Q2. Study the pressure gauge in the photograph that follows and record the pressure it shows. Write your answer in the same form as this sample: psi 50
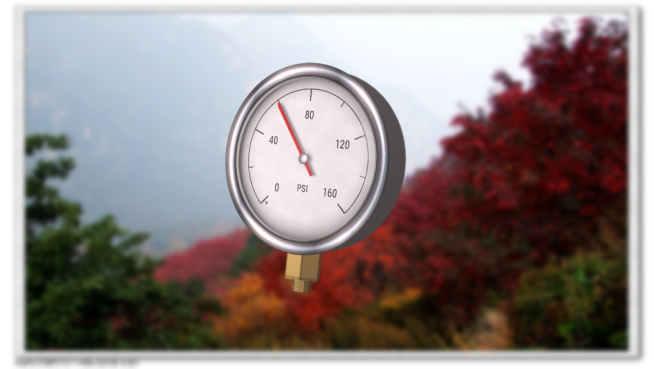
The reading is psi 60
